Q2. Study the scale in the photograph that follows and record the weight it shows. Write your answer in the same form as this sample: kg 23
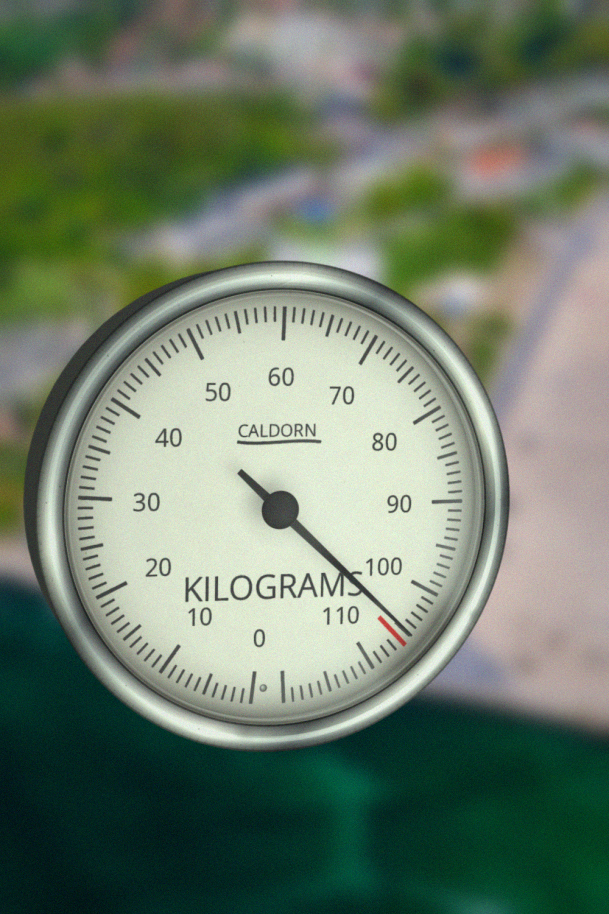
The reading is kg 105
